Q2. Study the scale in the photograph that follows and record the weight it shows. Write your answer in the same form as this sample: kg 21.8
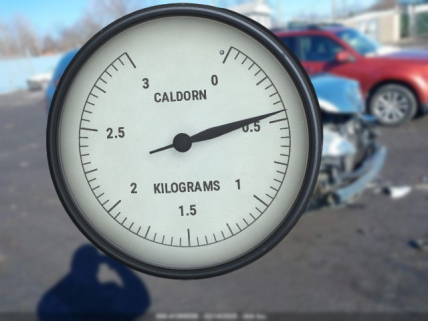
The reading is kg 0.45
